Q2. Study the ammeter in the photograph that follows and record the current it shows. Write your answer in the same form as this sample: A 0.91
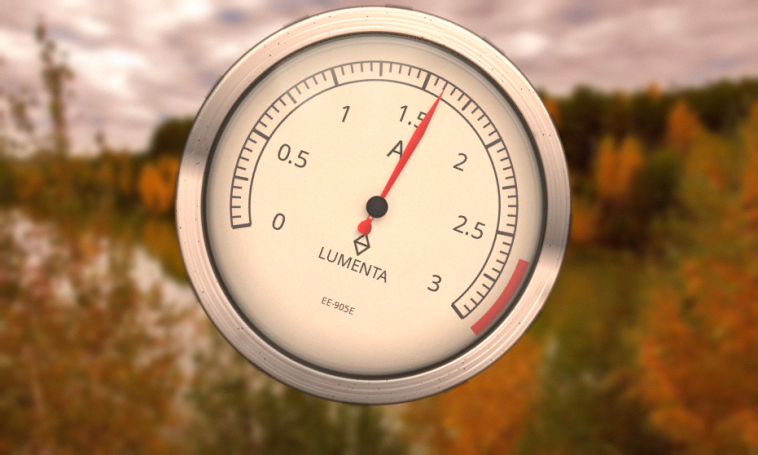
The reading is A 1.6
